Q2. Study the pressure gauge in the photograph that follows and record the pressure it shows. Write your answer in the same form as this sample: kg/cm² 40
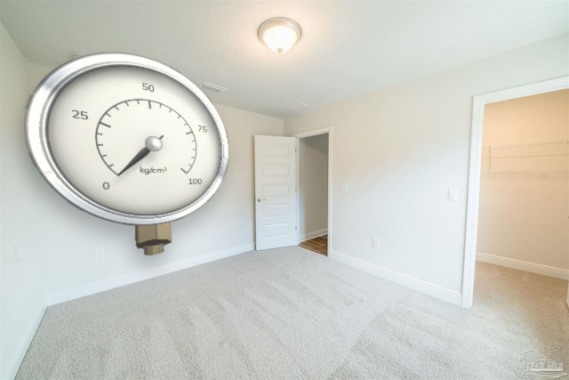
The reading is kg/cm² 0
